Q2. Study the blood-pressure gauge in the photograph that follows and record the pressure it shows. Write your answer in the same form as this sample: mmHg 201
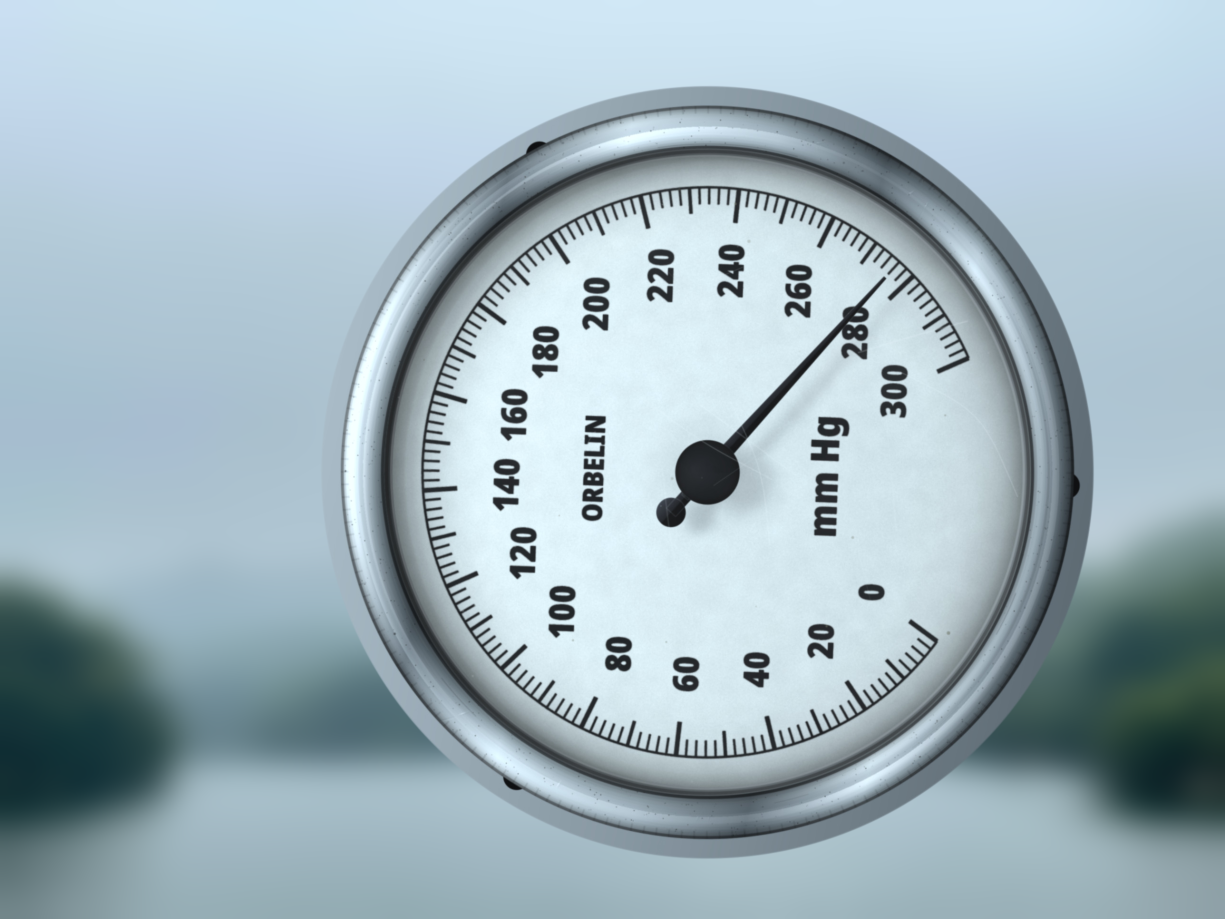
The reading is mmHg 276
